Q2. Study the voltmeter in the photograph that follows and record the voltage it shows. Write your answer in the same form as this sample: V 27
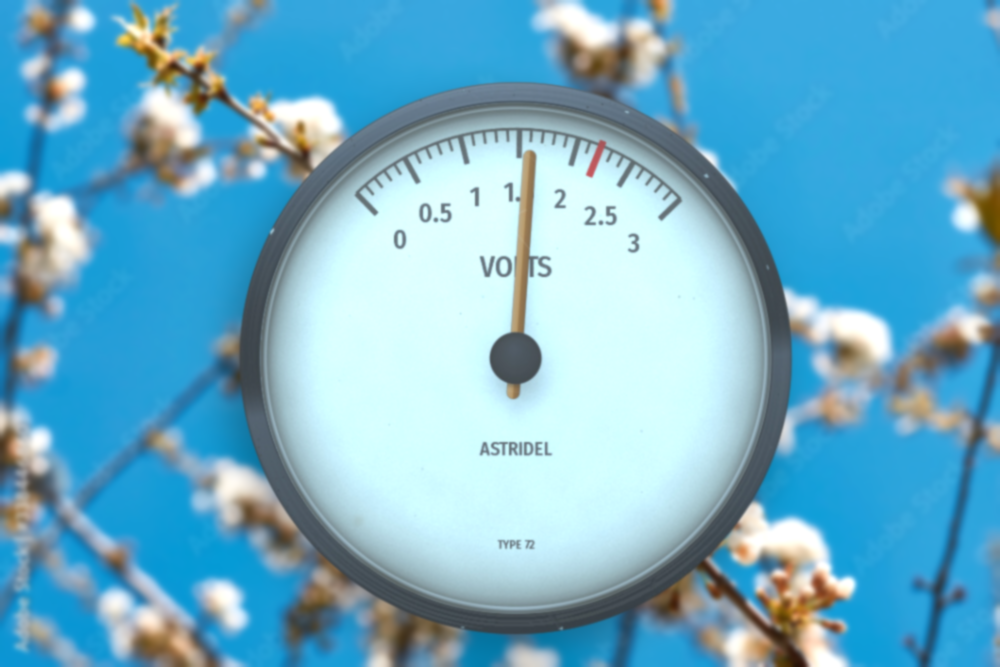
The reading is V 1.6
